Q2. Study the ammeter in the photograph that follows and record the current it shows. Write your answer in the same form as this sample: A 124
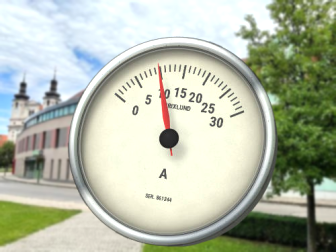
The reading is A 10
